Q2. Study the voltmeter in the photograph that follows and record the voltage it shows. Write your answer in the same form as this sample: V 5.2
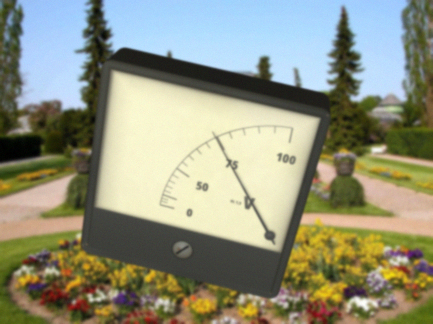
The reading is V 75
